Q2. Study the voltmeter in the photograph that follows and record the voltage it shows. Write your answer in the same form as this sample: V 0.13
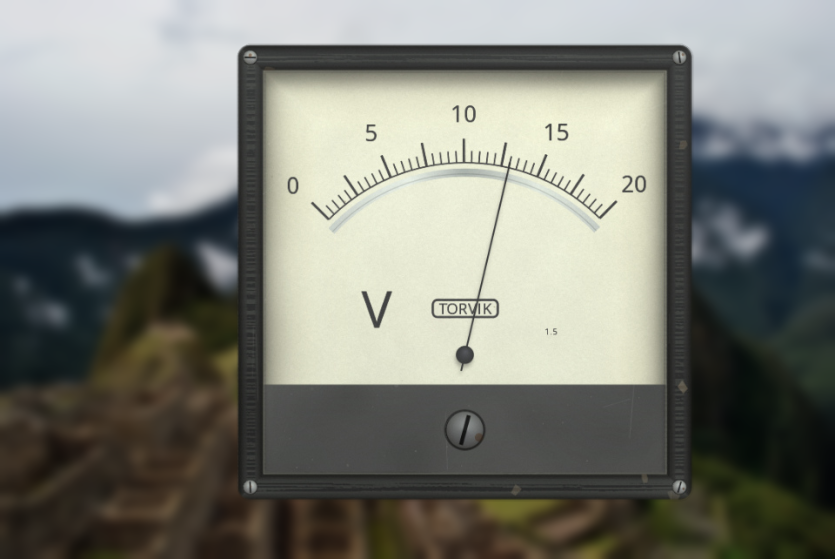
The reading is V 13
